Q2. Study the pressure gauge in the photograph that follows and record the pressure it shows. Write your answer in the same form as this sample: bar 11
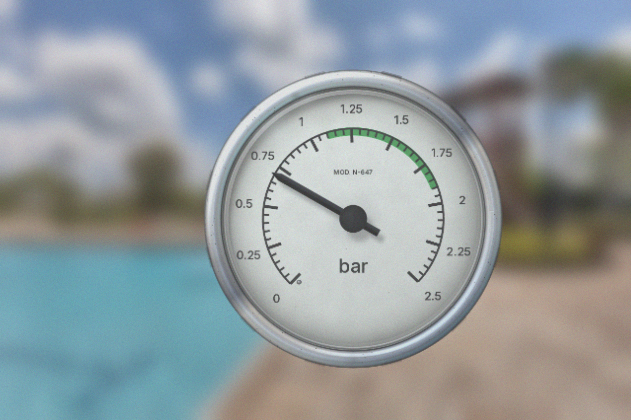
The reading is bar 0.7
